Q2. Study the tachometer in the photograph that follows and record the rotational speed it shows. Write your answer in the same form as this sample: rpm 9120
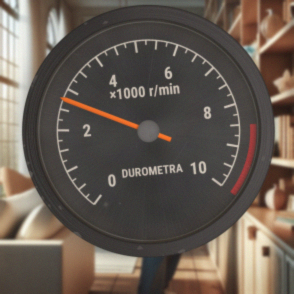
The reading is rpm 2750
